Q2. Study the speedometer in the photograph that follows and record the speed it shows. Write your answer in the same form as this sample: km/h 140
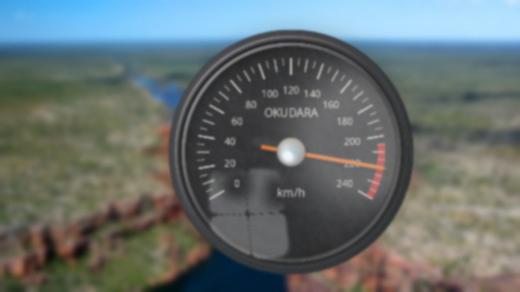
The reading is km/h 220
